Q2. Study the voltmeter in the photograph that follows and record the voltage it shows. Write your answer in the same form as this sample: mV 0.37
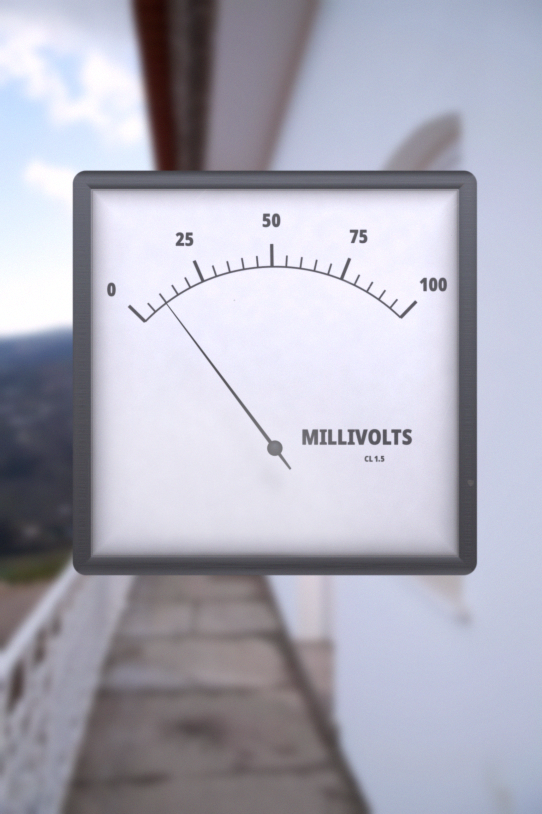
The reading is mV 10
